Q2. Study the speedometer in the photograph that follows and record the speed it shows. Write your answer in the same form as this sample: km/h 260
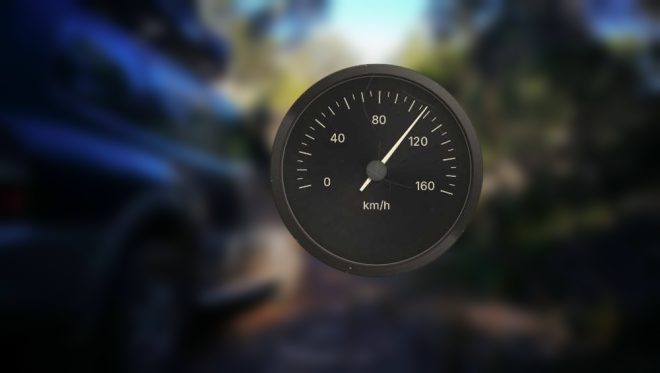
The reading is km/h 107.5
